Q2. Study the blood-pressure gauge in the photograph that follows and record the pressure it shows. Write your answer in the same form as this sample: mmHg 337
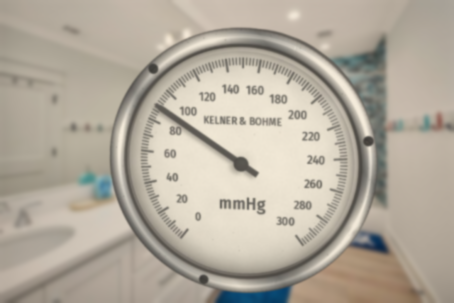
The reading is mmHg 90
